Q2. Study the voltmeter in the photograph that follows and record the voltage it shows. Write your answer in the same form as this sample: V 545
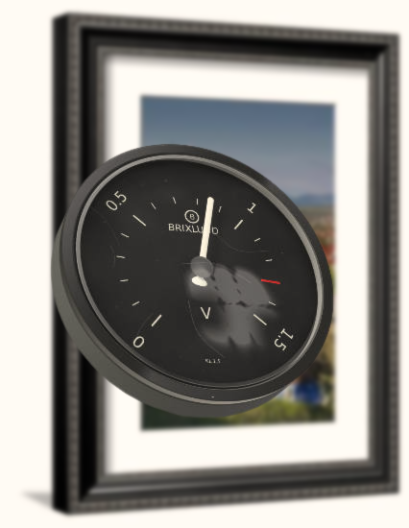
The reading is V 0.85
